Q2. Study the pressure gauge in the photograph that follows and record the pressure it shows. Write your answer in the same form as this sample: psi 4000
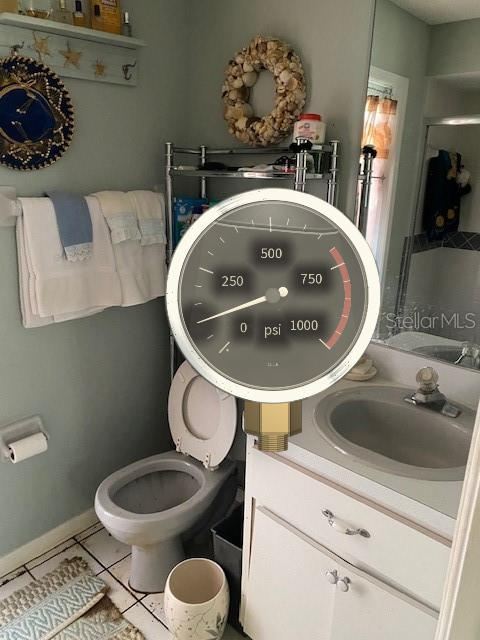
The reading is psi 100
